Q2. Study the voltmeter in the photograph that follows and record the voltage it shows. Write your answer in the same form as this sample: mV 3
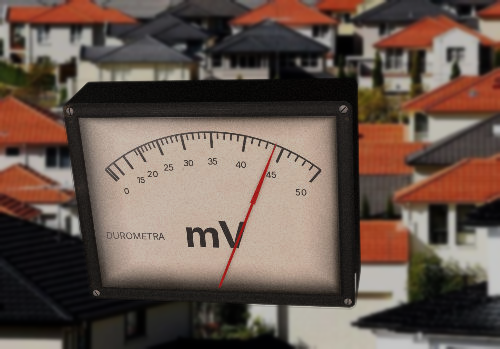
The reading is mV 44
